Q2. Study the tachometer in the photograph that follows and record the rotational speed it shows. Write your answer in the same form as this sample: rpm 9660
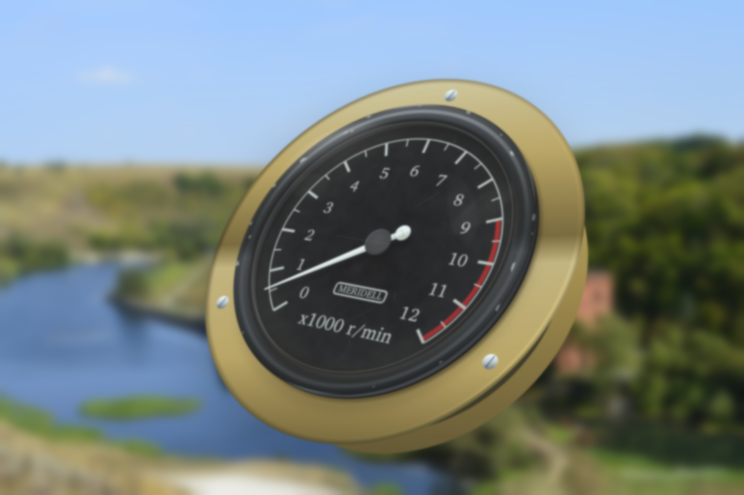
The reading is rpm 500
